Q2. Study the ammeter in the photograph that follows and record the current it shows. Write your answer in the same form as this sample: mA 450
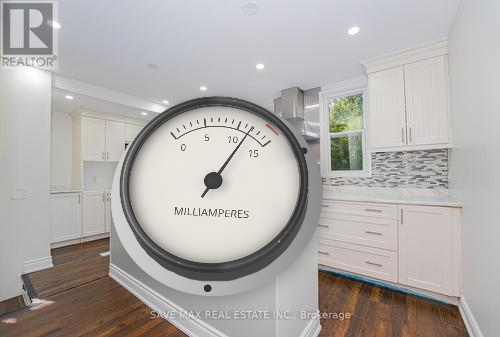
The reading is mA 12
